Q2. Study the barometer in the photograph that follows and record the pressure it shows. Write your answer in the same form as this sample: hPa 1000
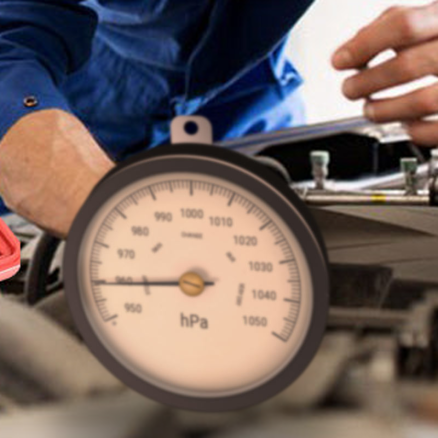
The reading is hPa 960
